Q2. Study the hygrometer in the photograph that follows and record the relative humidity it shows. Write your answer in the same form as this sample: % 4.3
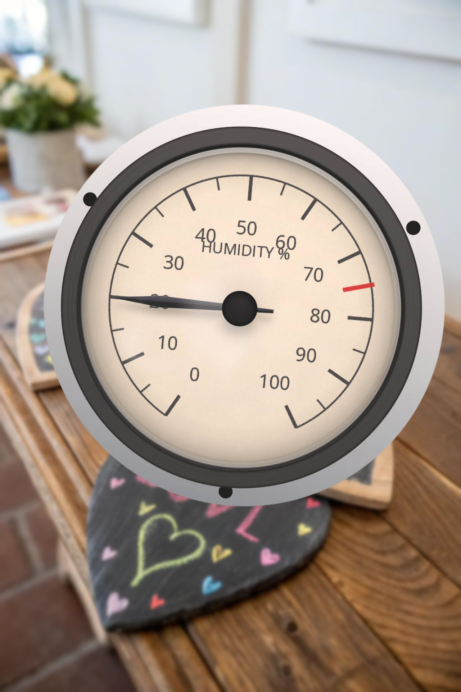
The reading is % 20
